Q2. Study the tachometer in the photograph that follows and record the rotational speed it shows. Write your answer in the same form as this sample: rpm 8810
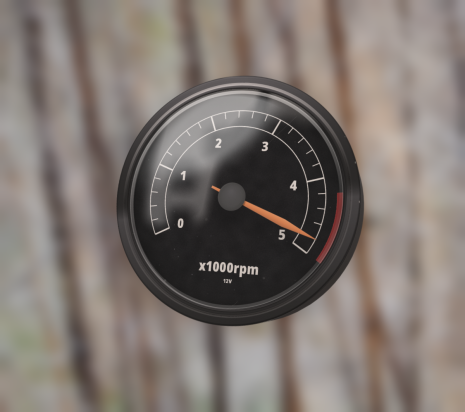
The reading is rpm 4800
